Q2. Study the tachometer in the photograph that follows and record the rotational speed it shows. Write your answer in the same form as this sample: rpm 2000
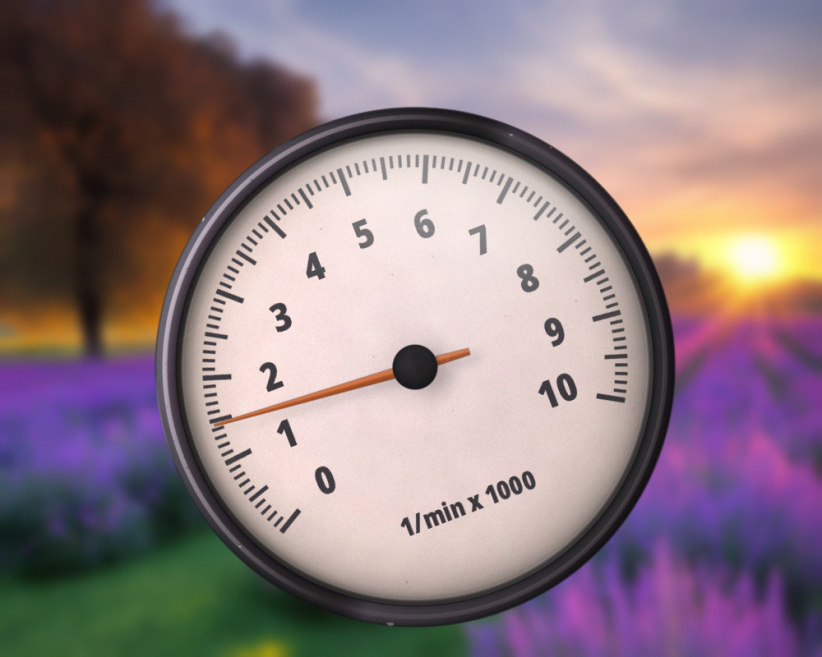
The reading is rpm 1450
